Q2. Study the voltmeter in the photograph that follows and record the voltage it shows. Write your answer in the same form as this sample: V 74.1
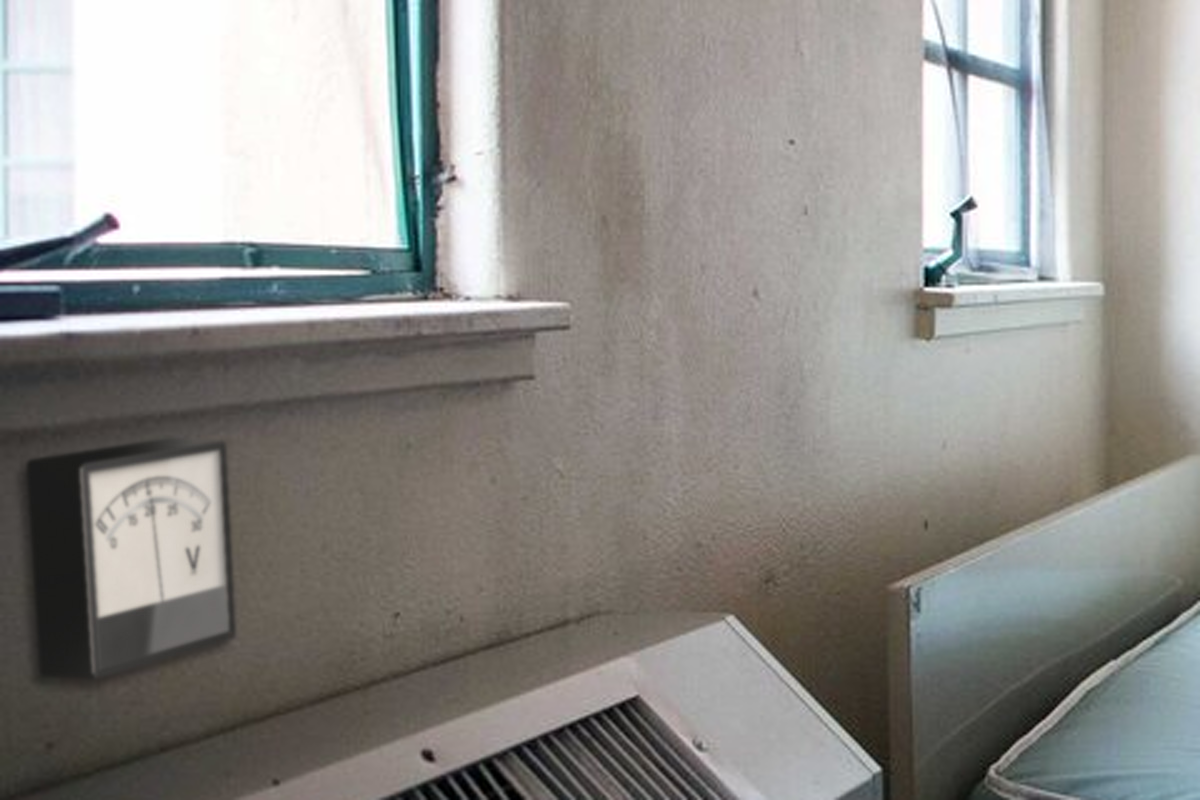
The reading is V 20
